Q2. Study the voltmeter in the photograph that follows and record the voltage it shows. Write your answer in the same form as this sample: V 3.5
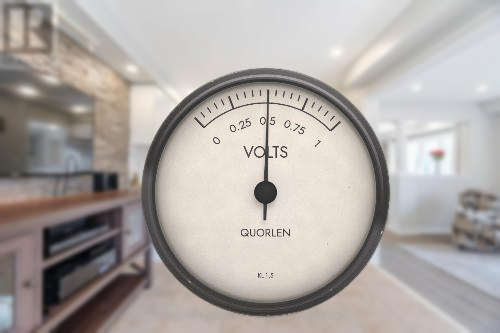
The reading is V 0.5
